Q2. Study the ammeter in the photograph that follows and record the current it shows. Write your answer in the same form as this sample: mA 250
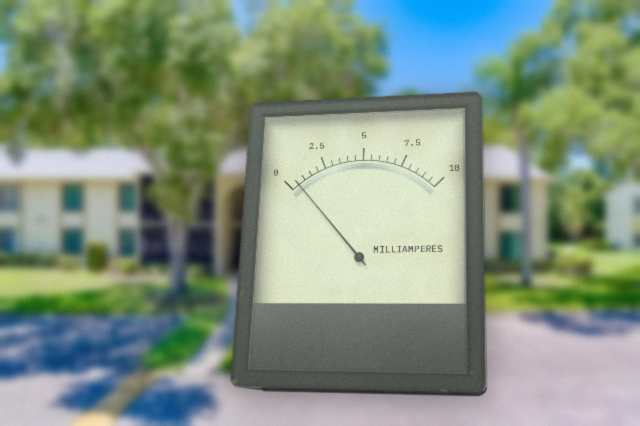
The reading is mA 0.5
